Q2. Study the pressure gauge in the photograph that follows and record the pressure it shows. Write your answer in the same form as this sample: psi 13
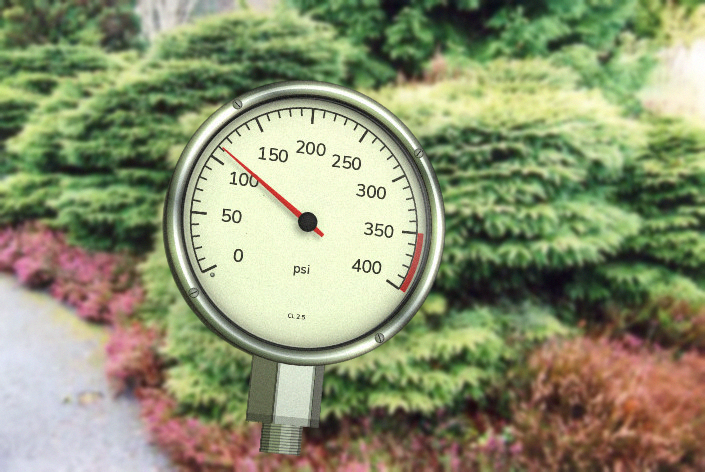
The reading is psi 110
